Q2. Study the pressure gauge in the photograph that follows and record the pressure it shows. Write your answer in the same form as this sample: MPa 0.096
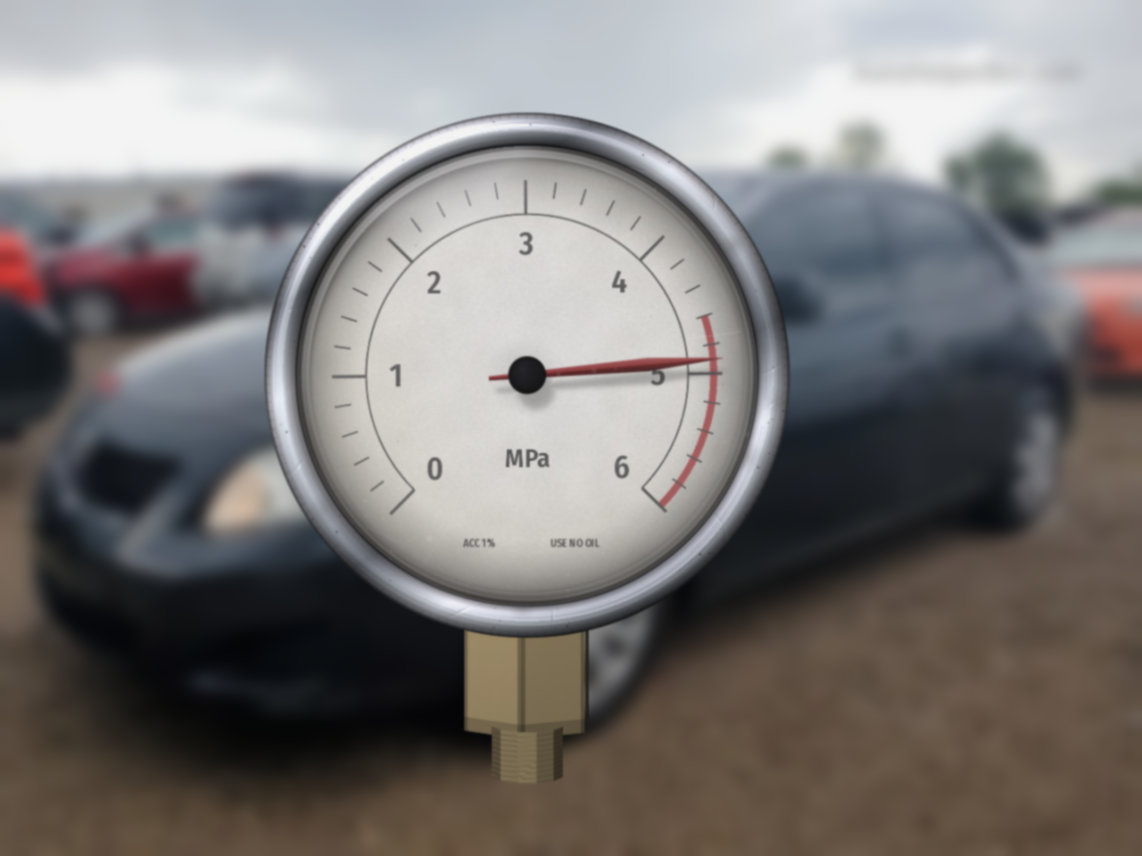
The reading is MPa 4.9
